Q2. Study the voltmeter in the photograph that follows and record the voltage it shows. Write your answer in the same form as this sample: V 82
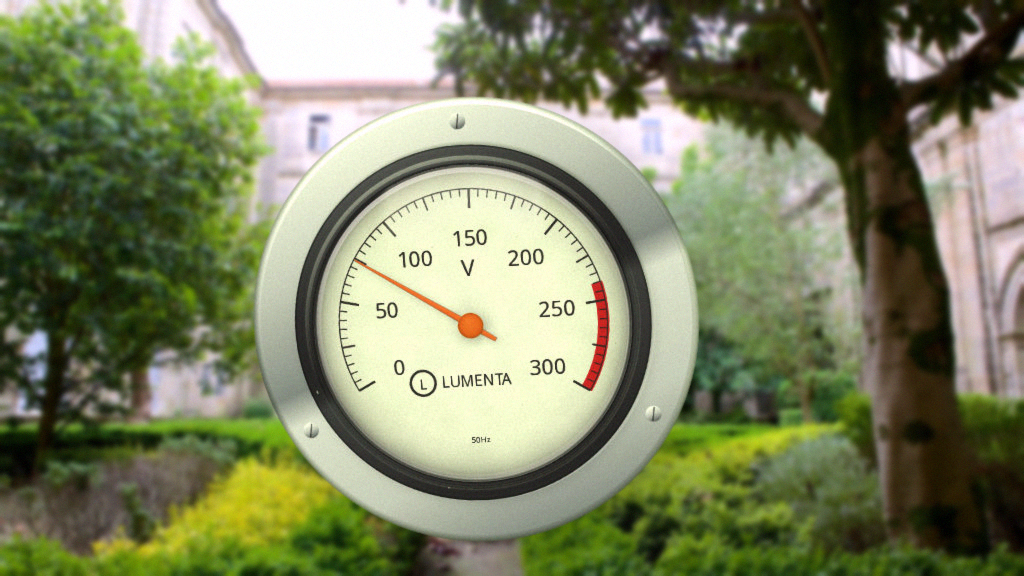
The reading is V 75
